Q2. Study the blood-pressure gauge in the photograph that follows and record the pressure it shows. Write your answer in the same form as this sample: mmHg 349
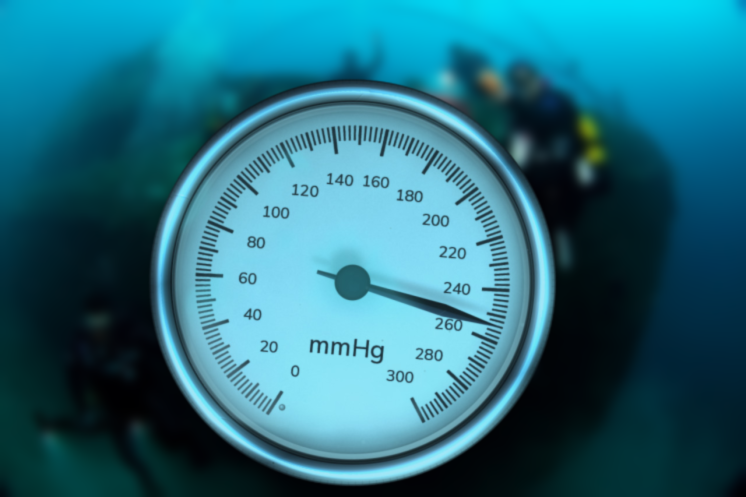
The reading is mmHg 254
